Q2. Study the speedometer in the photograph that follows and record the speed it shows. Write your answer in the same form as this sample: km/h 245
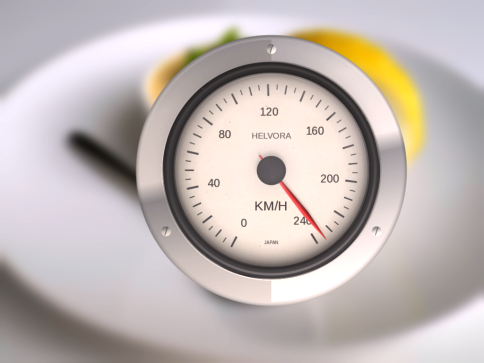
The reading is km/h 235
